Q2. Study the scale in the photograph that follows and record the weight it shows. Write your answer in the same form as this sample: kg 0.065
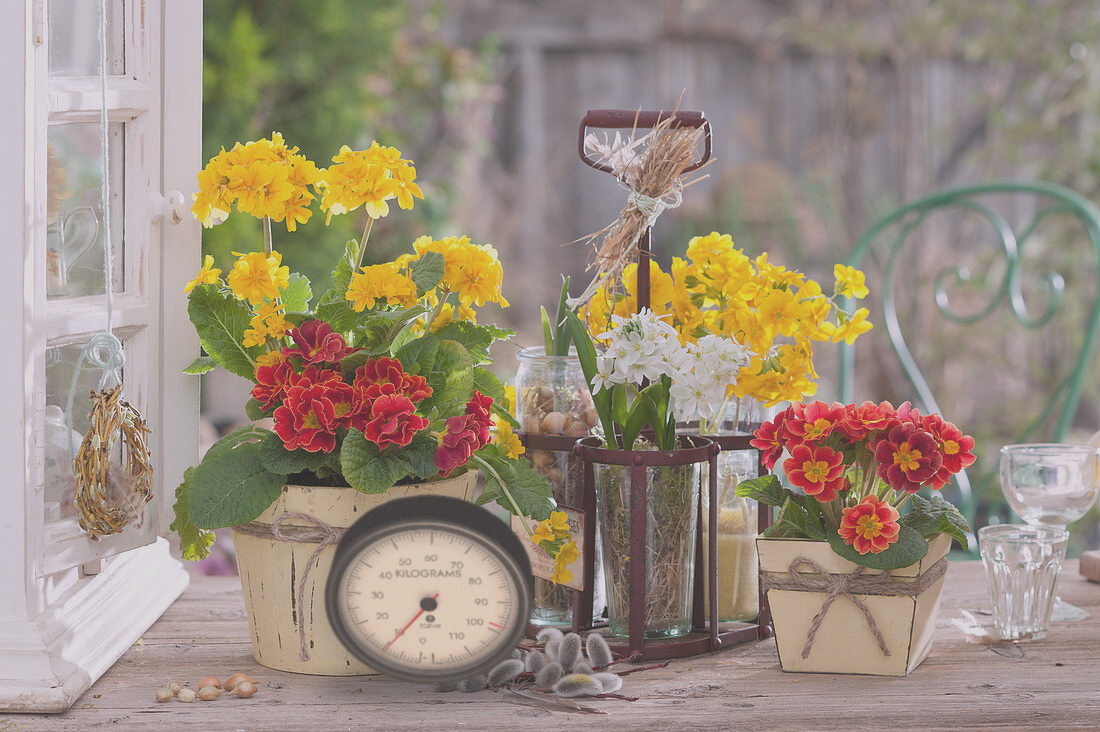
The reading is kg 10
